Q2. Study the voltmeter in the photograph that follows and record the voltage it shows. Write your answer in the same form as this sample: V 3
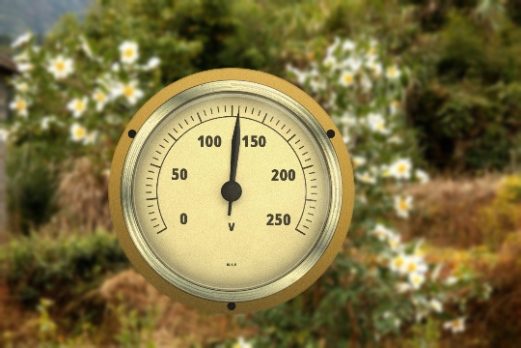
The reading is V 130
